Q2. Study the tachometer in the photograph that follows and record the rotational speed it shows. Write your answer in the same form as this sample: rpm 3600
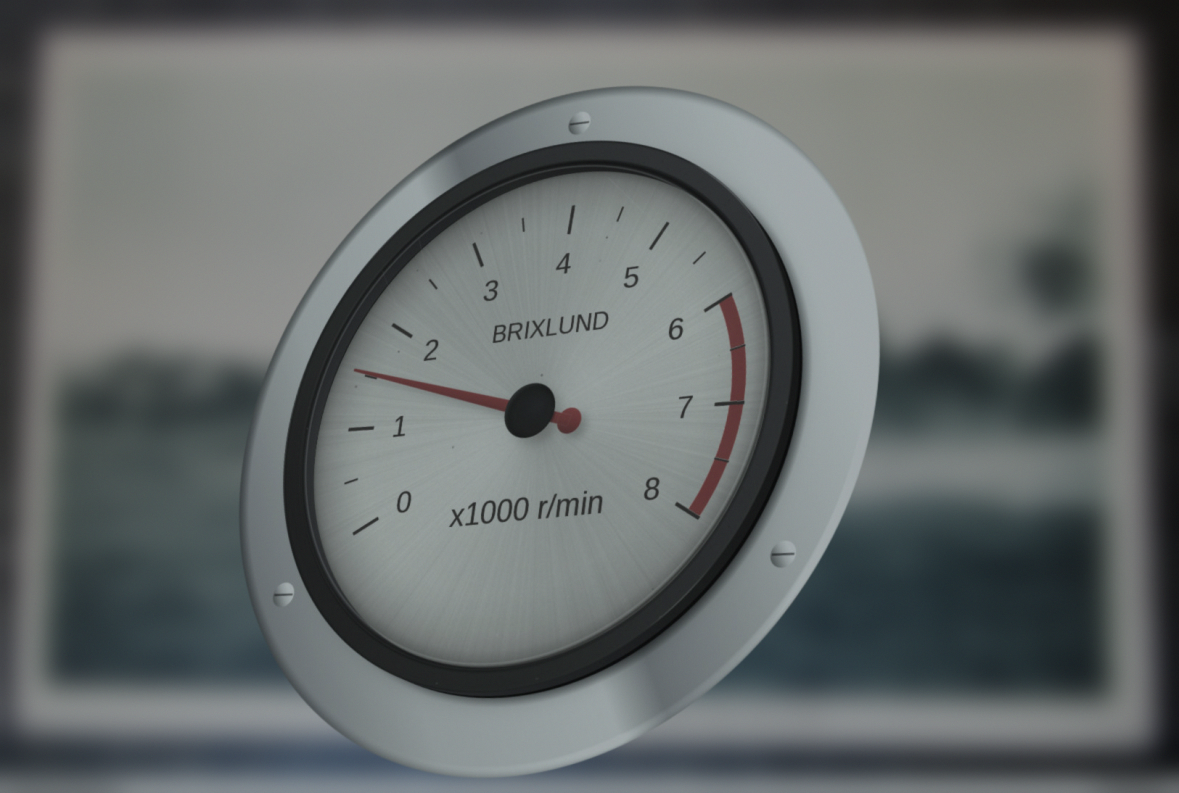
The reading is rpm 1500
